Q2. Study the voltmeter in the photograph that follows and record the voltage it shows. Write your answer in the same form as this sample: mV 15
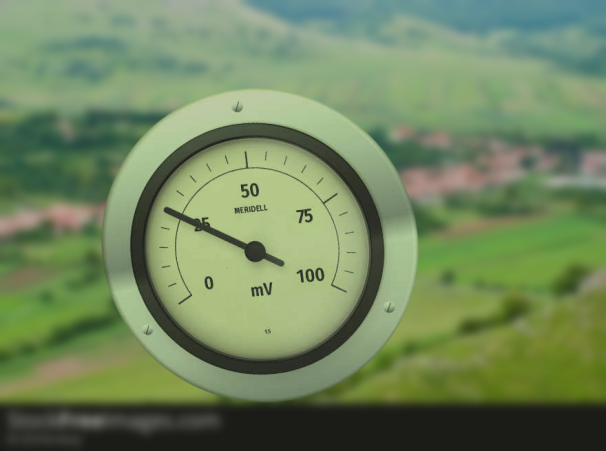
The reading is mV 25
